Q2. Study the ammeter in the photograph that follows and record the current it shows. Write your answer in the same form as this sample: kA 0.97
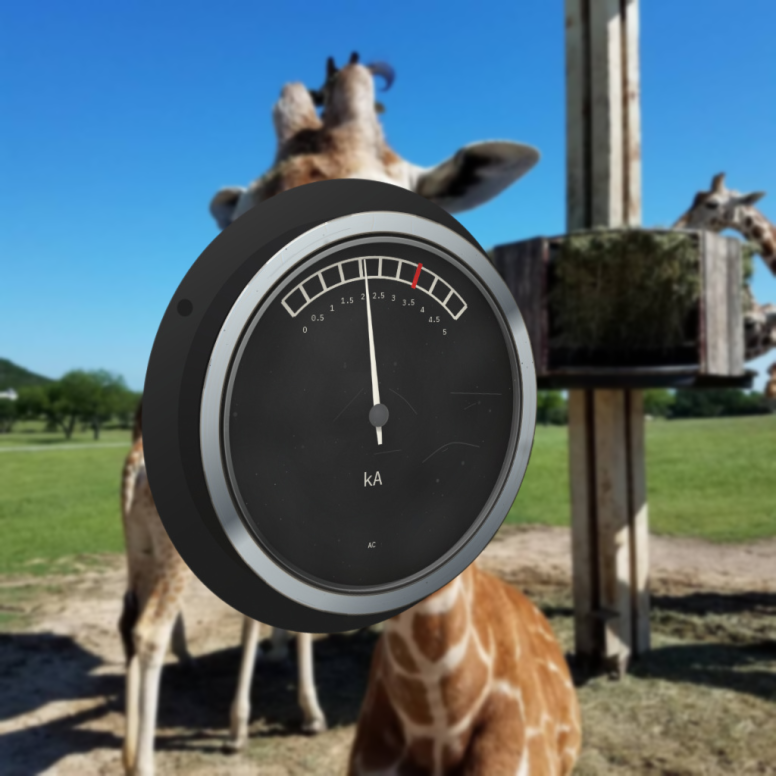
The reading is kA 2
